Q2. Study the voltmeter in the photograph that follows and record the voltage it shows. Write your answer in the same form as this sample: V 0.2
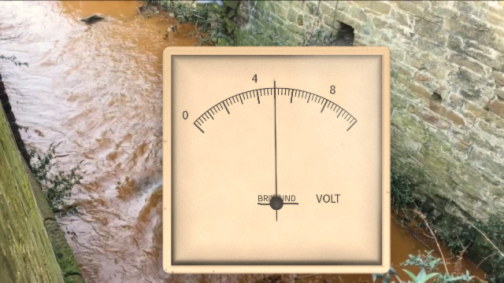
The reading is V 5
